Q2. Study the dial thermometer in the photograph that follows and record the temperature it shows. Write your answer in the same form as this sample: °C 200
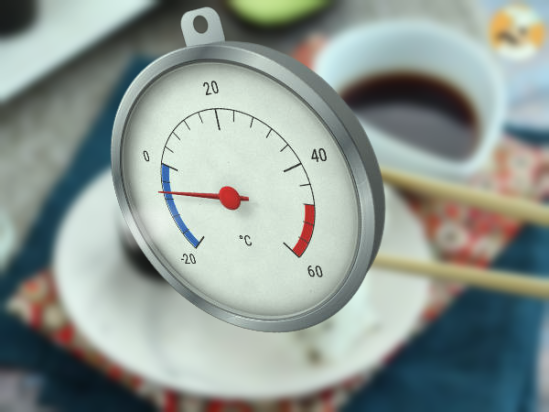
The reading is °C -6
